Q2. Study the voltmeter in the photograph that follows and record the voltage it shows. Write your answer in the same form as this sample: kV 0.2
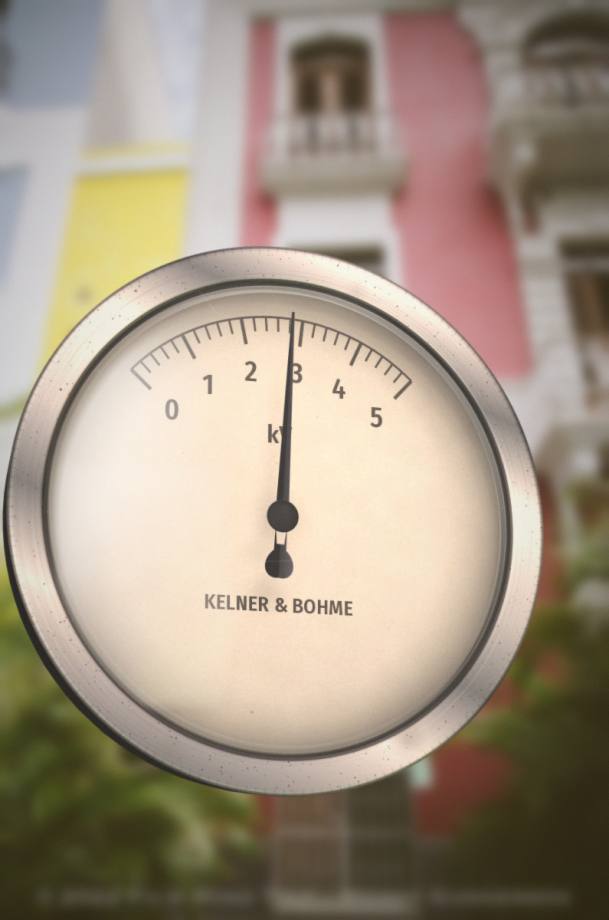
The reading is kV 2.8
